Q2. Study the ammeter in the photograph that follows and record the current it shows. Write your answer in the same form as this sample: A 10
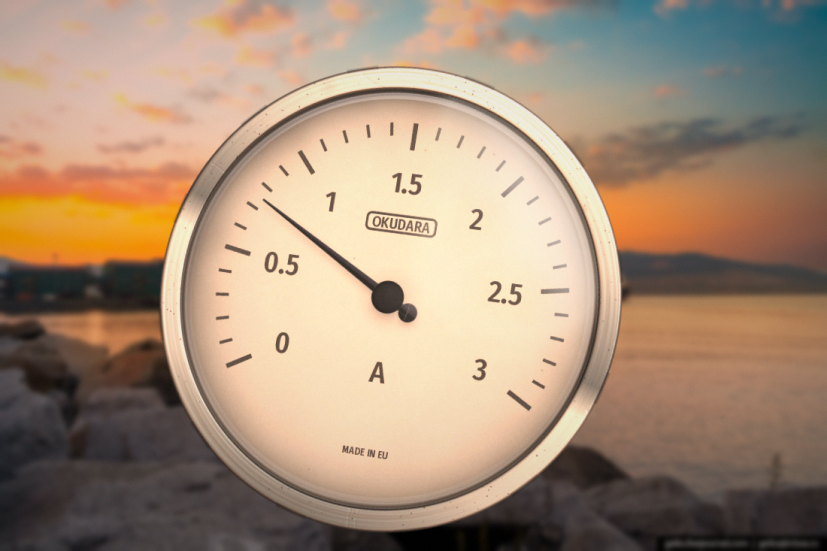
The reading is A 0.75
